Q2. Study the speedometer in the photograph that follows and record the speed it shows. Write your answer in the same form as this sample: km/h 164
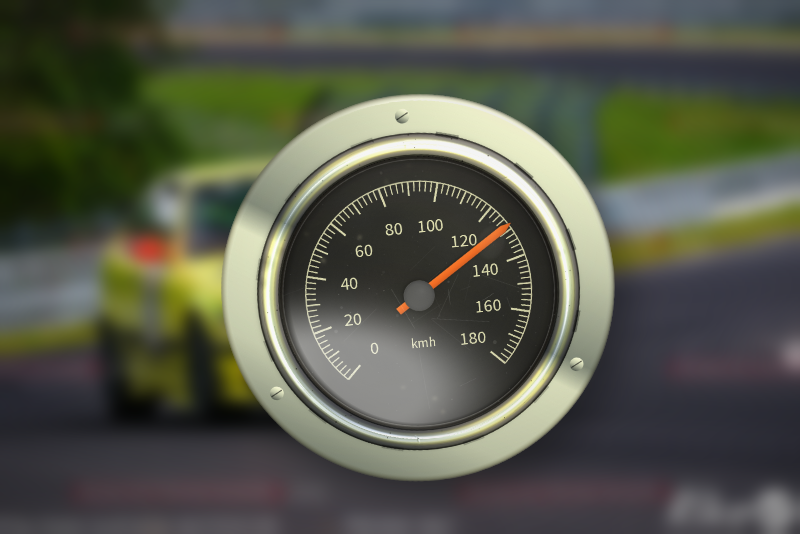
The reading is km/h 128
